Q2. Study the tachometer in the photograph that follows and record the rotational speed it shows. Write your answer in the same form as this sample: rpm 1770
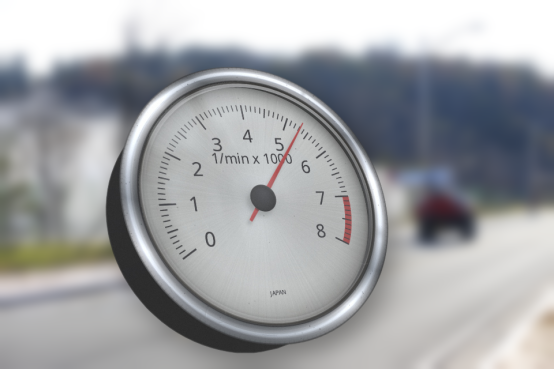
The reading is rpm 5300
